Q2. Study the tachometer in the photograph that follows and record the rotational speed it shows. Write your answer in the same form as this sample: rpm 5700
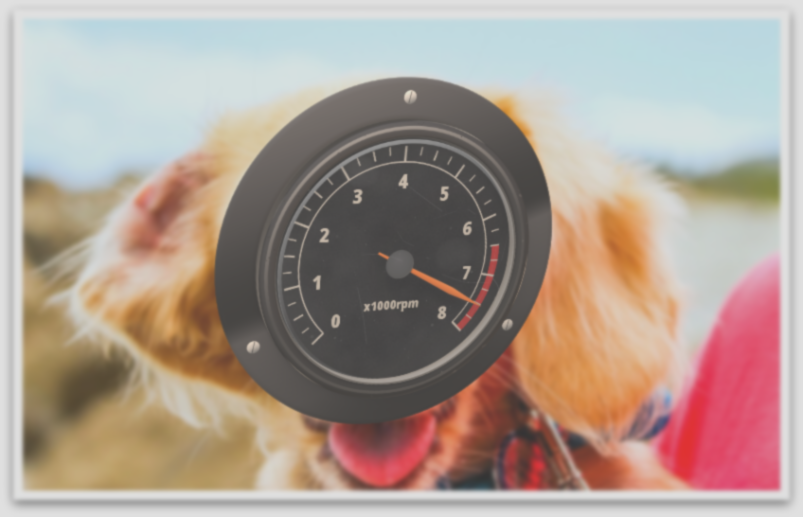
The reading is rpm 7500
